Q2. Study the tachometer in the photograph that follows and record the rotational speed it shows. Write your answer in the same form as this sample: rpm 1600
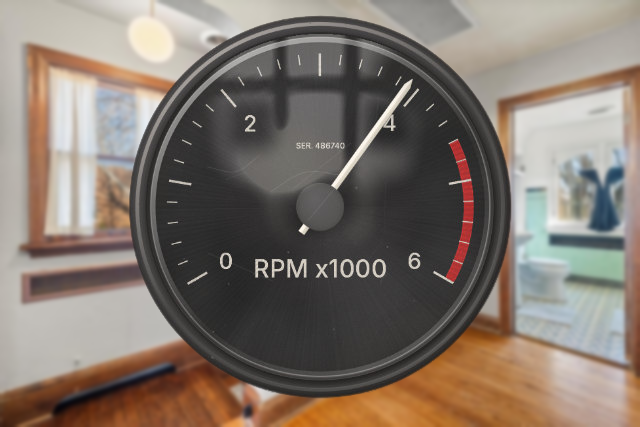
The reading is rpm 3900
